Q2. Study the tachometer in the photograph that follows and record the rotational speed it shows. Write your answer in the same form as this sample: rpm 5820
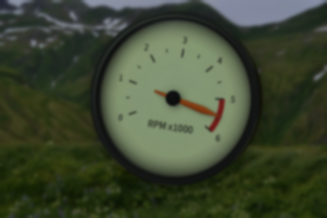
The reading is rpm 5500
